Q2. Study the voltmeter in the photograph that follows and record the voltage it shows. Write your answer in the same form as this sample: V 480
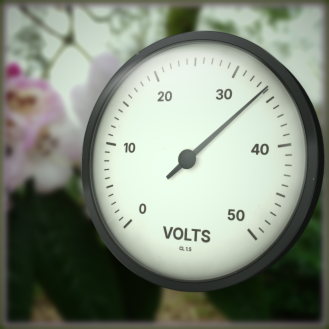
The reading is V 34
